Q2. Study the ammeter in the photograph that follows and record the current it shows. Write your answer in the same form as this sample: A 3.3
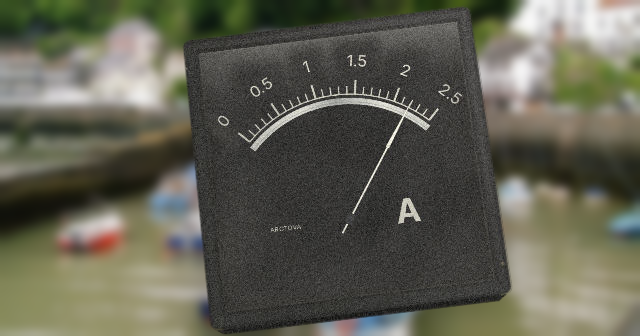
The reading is A 2.2
